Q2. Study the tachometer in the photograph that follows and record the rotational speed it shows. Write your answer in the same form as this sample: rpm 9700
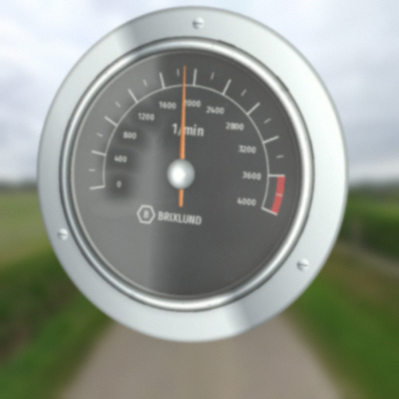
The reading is rpm 1900
